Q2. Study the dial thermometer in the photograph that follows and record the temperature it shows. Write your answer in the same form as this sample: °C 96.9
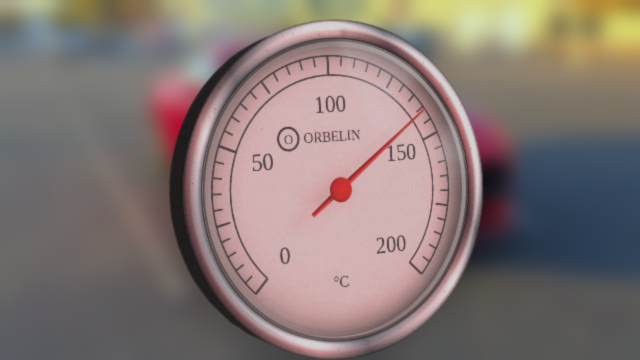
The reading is °C 140
